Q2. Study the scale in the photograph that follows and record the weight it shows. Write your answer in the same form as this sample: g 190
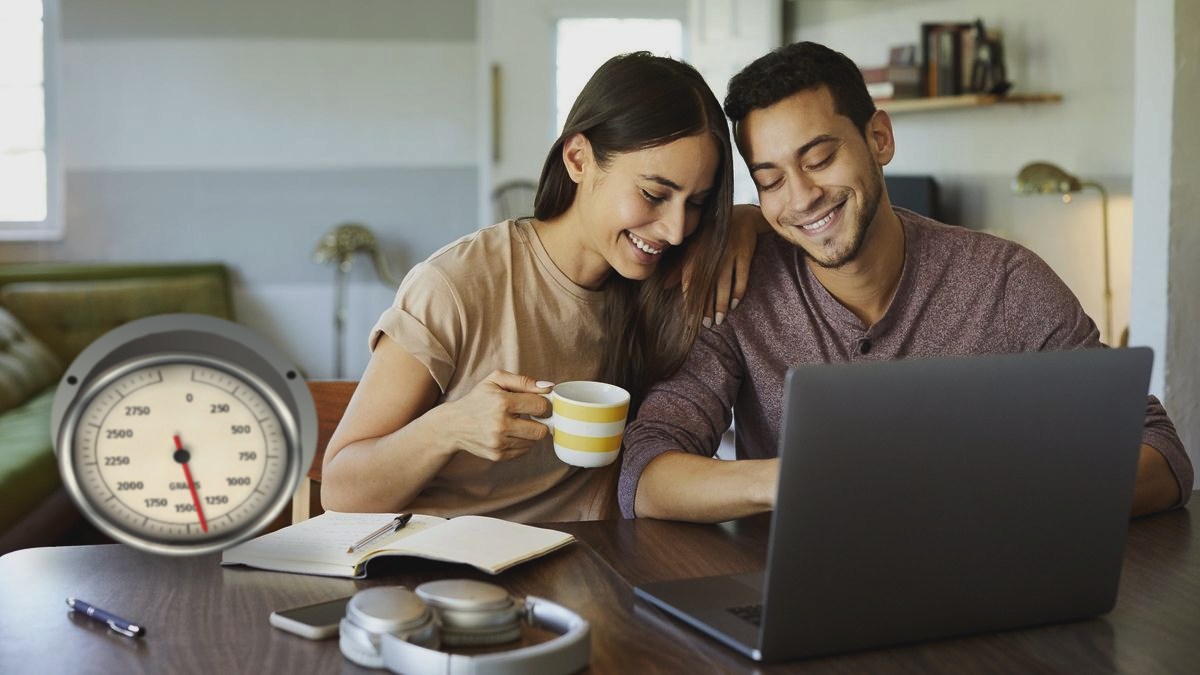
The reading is g 1400
